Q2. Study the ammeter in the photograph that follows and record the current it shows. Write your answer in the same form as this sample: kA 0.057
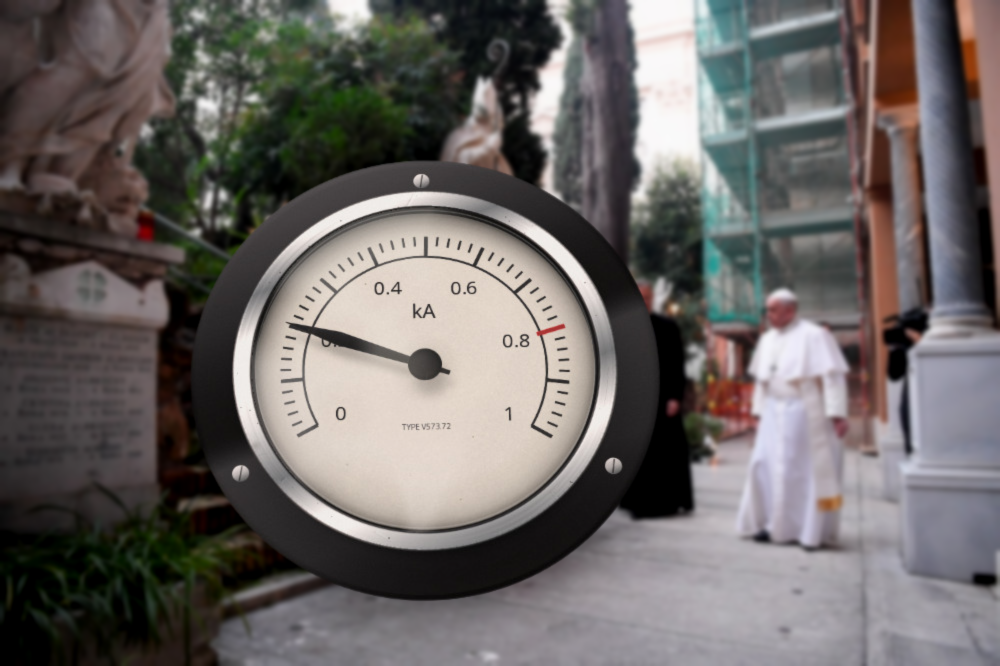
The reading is kA 0.2
